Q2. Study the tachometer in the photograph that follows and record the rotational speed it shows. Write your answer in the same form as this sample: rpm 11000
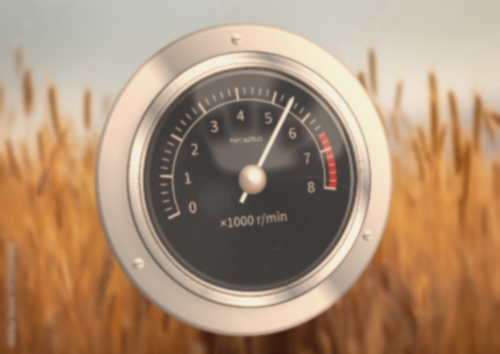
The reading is rpm 5400
